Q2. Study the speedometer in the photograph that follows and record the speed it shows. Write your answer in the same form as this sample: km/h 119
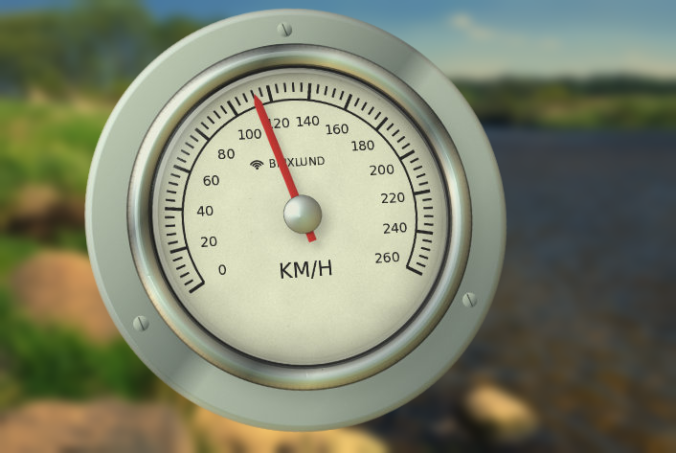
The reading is km/h 112
